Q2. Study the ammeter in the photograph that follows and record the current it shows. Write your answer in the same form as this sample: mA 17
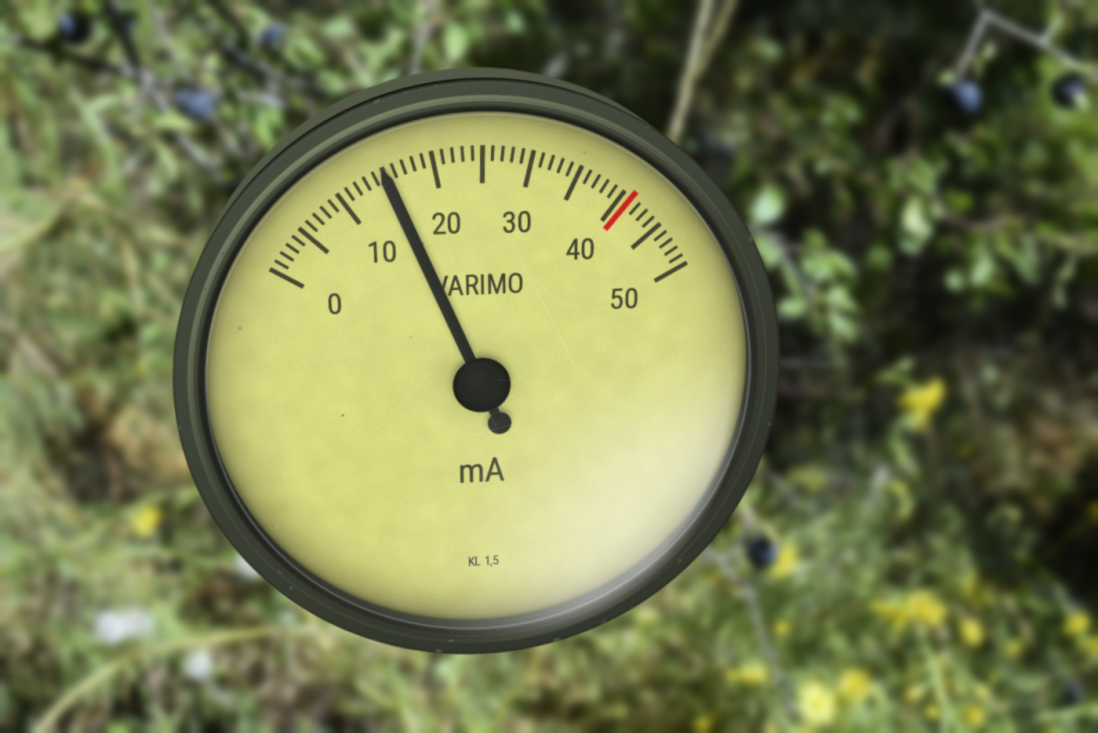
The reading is mA 15
